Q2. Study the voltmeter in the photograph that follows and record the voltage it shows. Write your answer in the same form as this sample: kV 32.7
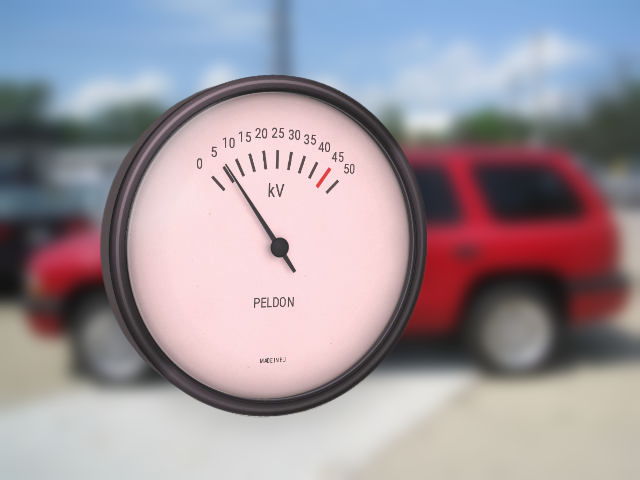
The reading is kV 5
